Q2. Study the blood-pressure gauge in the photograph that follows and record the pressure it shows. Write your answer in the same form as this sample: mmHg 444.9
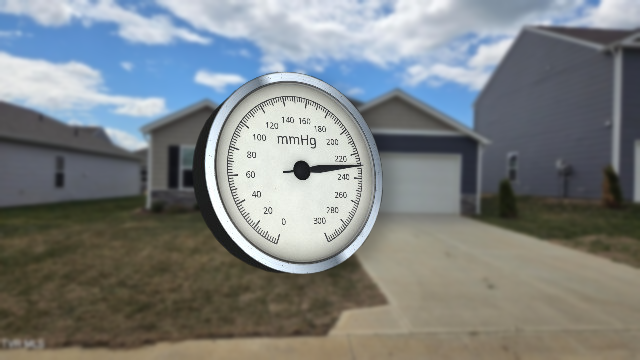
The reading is mmHg 230
